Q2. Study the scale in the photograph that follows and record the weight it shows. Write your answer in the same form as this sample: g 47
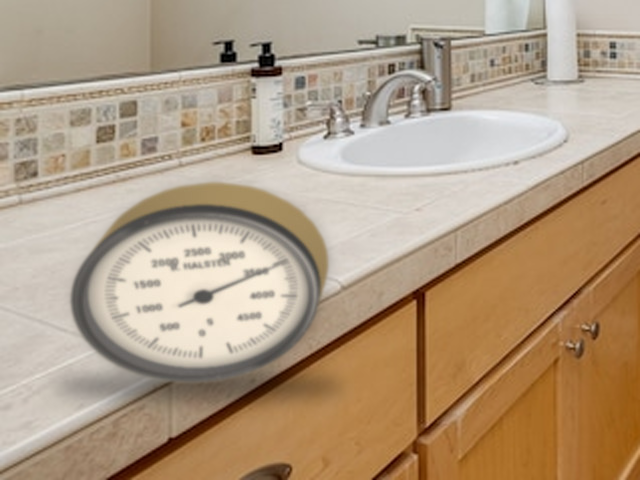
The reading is g 3500
